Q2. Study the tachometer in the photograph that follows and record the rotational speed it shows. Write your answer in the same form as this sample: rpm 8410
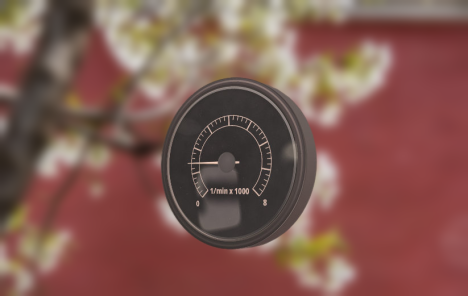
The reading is rpm 1400
